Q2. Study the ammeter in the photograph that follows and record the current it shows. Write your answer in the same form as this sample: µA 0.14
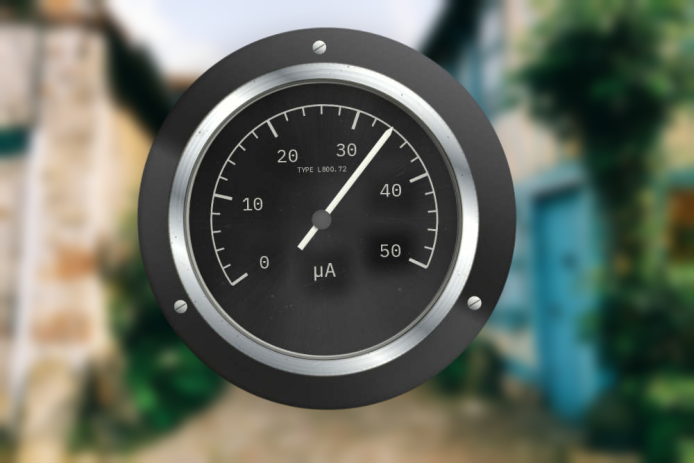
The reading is µA 34
